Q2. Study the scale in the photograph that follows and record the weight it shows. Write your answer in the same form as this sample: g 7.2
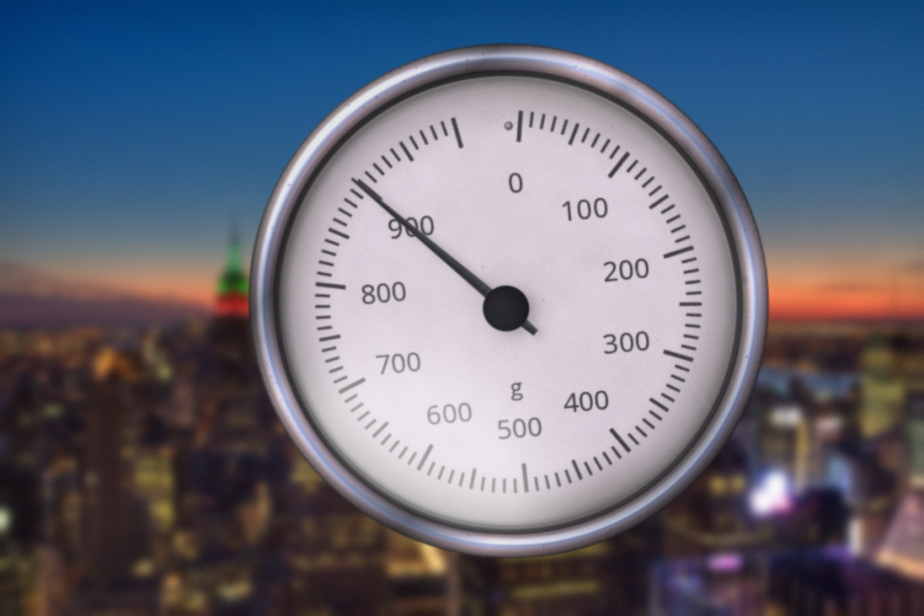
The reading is g 900
